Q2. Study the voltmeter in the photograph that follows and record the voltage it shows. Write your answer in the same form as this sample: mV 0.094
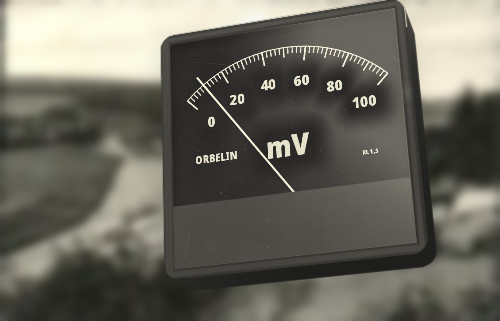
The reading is mV 10
